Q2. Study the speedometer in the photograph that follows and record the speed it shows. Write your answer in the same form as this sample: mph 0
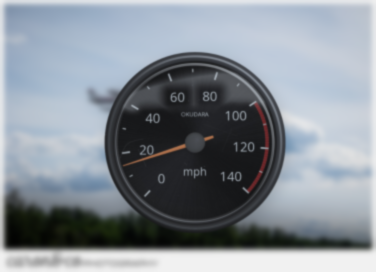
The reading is mph 15
